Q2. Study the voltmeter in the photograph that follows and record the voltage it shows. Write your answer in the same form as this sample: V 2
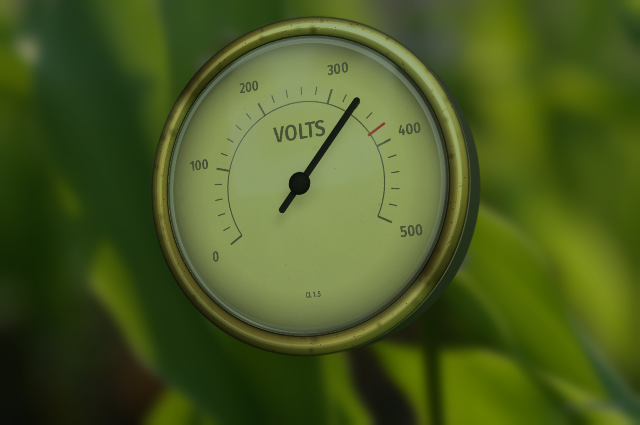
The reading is V 340
